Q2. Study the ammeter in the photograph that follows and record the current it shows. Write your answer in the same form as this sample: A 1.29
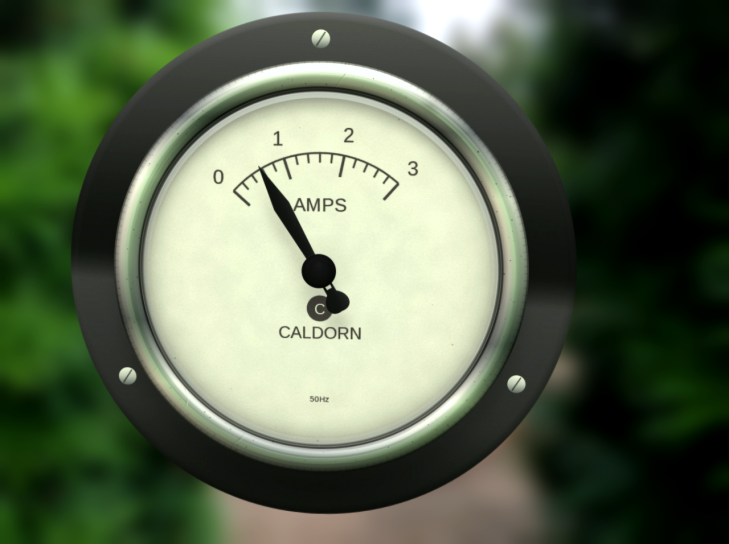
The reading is A 0.6
